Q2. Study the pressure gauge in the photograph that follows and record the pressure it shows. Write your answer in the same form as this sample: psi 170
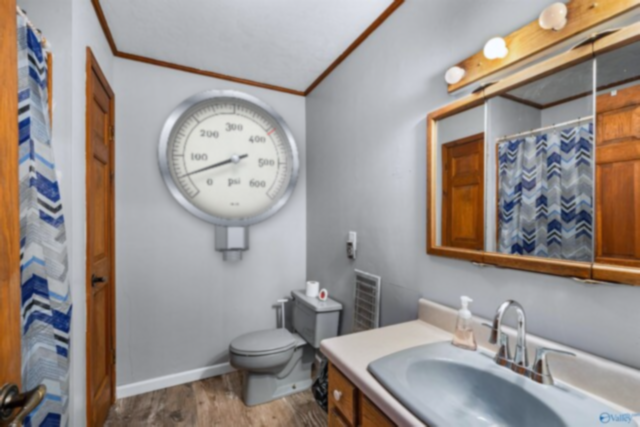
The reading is psi 50
